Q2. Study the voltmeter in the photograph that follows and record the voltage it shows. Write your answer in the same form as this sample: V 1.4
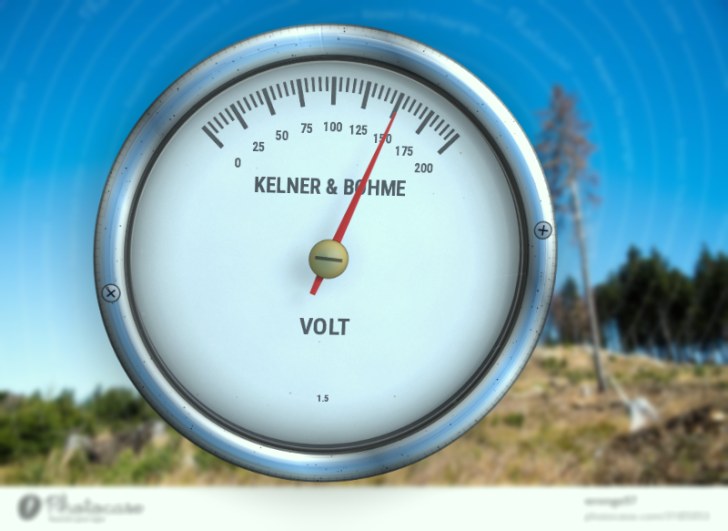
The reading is V 150
